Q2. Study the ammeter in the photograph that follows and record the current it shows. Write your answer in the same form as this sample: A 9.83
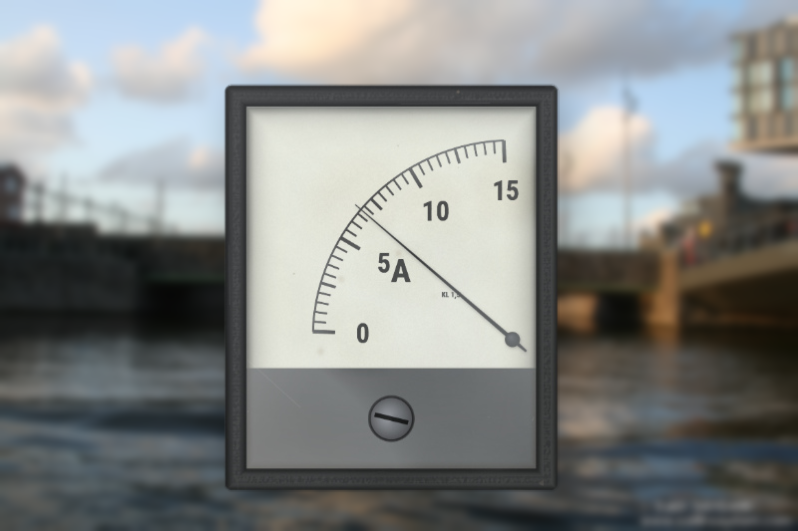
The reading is A 6.75
